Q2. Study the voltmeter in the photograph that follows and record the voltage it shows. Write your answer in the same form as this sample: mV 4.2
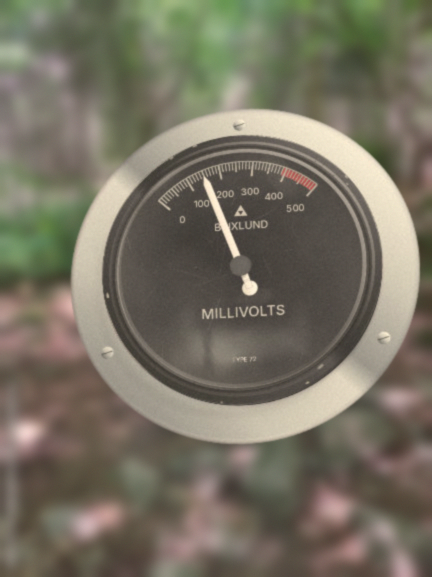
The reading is mV 150
